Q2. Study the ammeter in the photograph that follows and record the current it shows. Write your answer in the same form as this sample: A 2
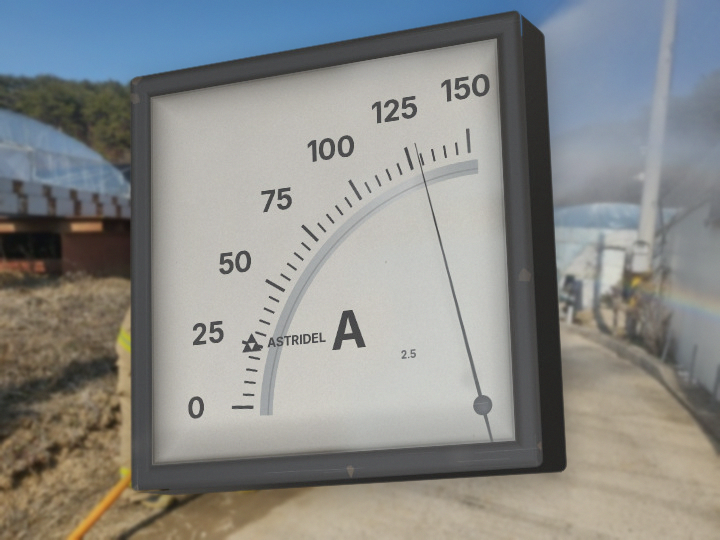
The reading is A 130
